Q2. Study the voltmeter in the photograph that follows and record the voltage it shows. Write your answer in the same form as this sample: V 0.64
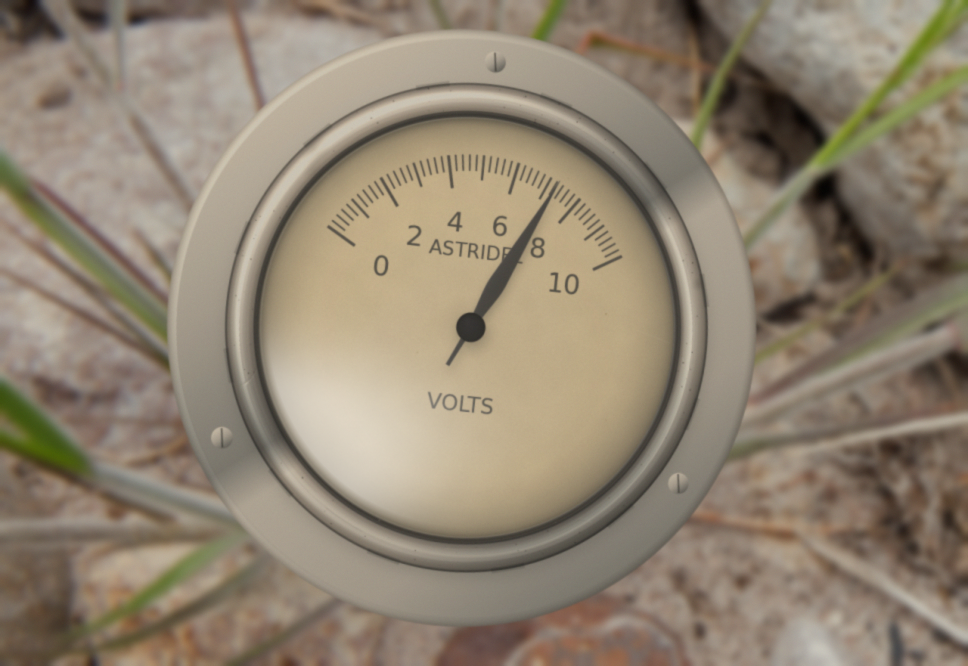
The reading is V 7.2
